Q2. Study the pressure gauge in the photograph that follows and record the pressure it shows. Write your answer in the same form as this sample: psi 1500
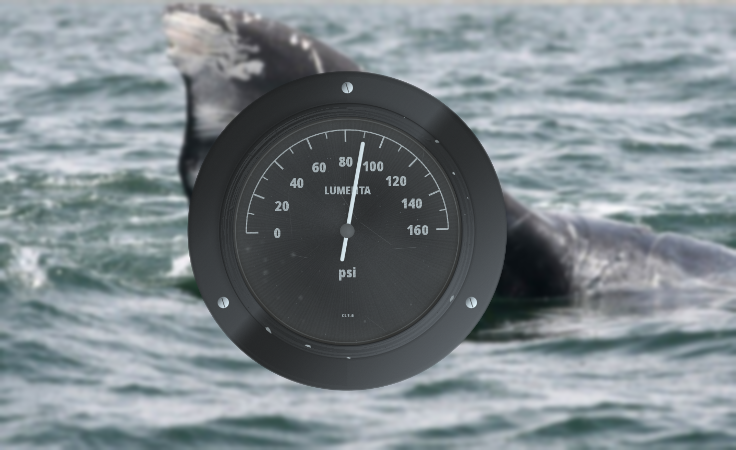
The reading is psi 90
